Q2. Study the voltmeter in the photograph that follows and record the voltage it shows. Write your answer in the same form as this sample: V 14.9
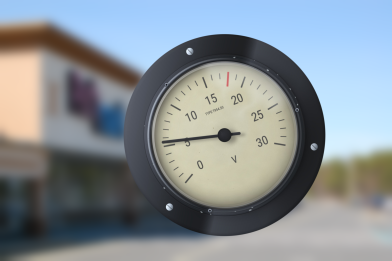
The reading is V 5.5
